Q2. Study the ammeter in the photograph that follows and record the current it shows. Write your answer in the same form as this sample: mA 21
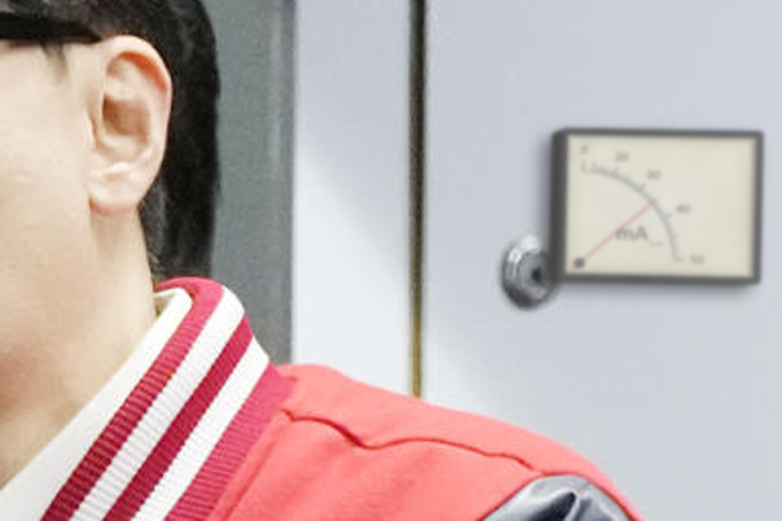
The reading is mA 35
